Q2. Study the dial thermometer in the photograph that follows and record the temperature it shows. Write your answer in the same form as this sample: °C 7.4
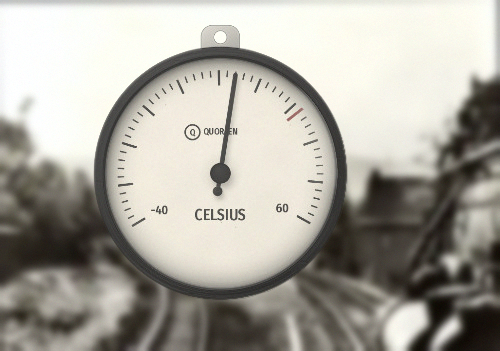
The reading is °C 14
